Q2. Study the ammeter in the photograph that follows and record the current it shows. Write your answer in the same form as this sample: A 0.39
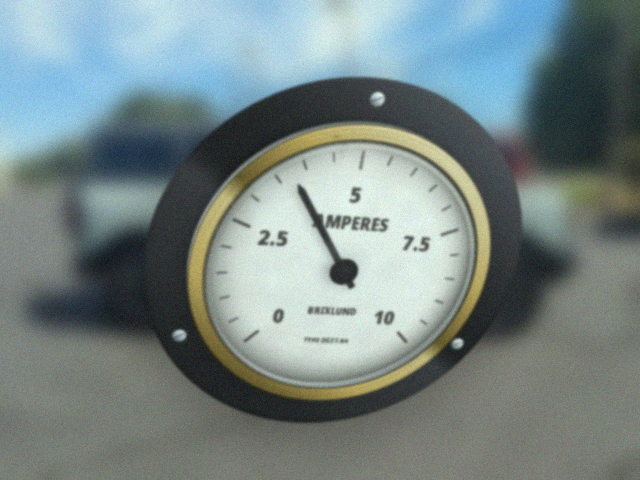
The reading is A 3.75
